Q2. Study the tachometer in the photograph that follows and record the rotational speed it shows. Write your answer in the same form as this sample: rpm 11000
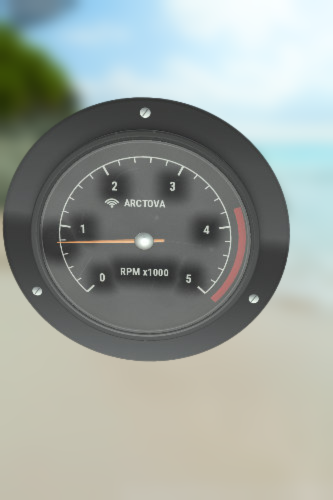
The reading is rpm 800
